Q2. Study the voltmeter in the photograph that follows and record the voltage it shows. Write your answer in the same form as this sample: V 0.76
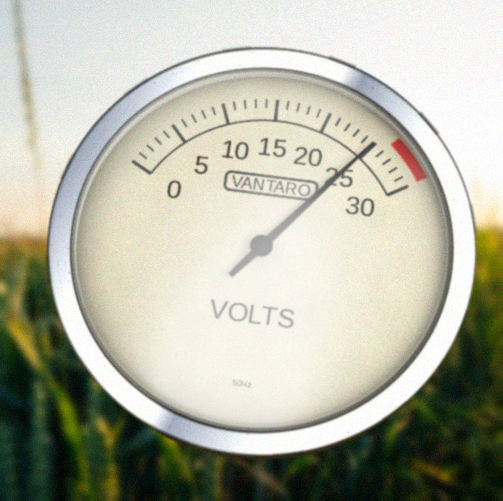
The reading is V 25
